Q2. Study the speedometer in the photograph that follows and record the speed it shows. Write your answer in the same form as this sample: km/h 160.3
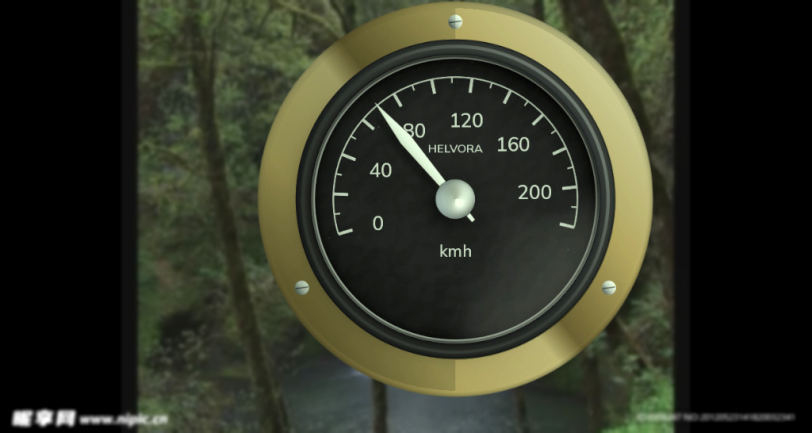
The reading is km/h 70
